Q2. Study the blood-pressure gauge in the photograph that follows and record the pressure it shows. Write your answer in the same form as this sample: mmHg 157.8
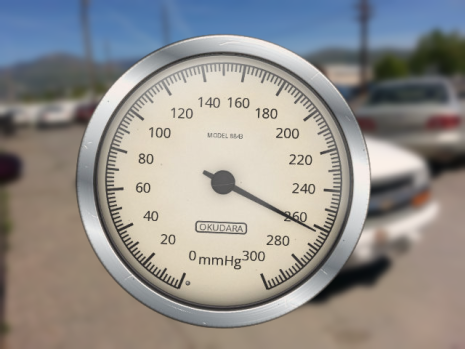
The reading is mmHg 262
